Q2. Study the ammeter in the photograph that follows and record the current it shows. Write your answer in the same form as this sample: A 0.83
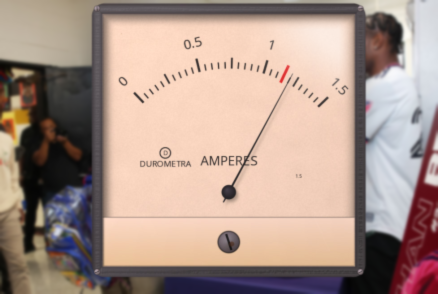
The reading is A 1.2
